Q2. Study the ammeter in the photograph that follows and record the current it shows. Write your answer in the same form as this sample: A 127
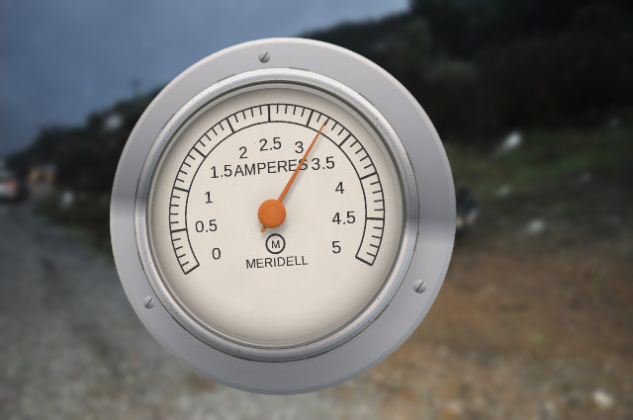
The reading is A 3.2
